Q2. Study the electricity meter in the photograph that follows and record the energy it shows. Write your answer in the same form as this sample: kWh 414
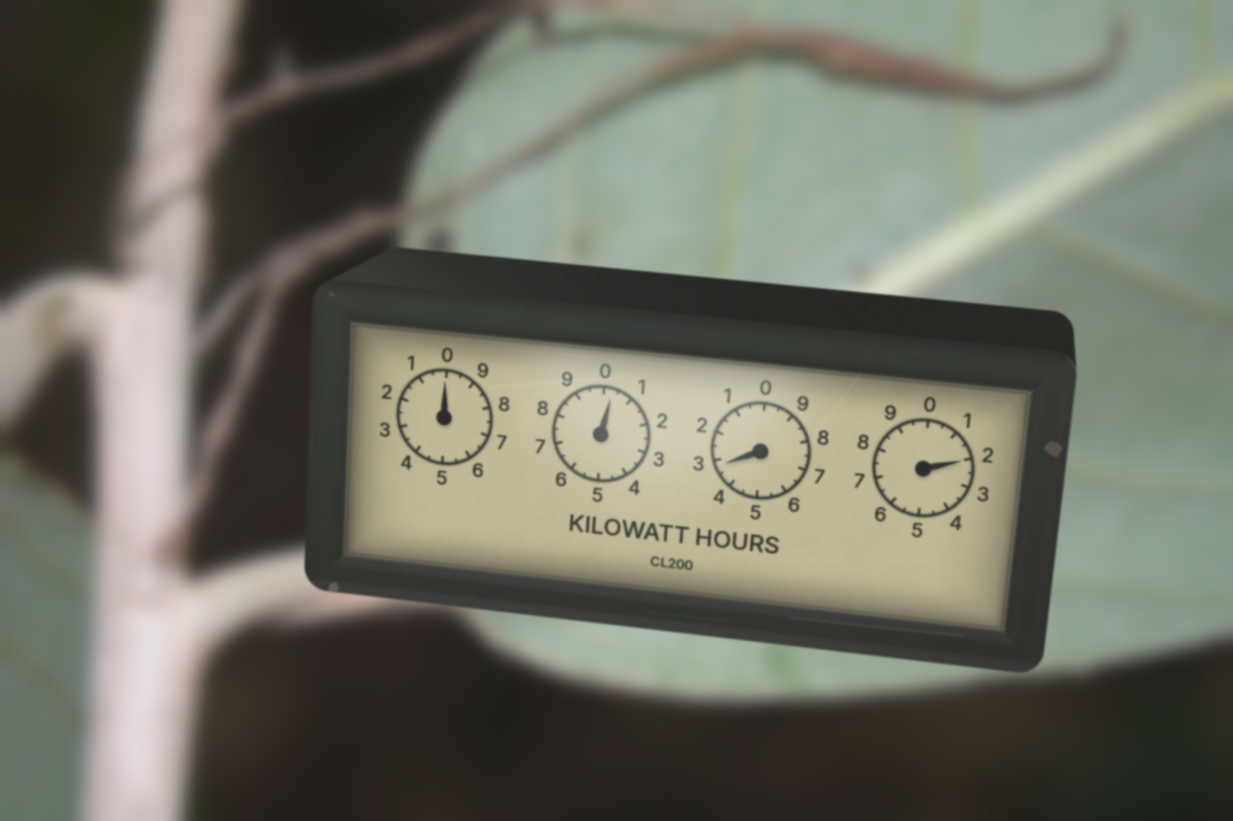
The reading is kWh 32
